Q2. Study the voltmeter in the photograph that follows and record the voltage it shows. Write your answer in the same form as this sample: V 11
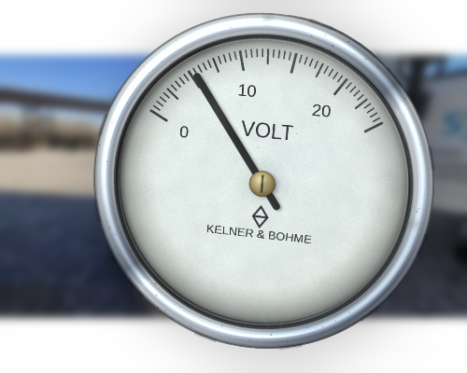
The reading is V 5.5
